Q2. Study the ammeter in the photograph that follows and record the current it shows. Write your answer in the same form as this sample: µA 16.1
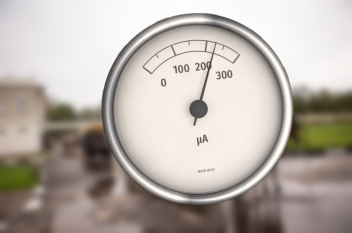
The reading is µA 225
